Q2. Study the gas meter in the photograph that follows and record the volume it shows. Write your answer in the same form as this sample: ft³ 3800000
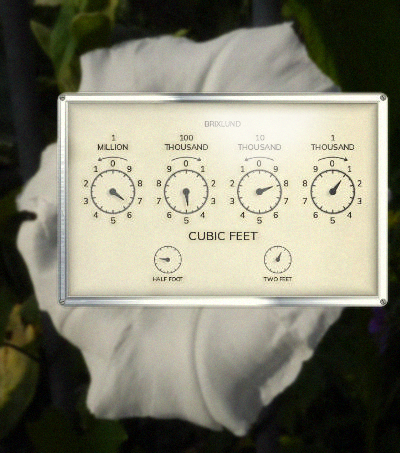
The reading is ft³ 648100
